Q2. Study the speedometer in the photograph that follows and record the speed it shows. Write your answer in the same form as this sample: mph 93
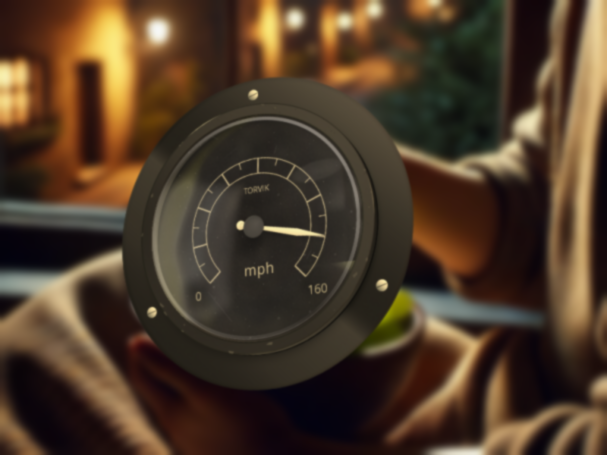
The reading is mph 140
